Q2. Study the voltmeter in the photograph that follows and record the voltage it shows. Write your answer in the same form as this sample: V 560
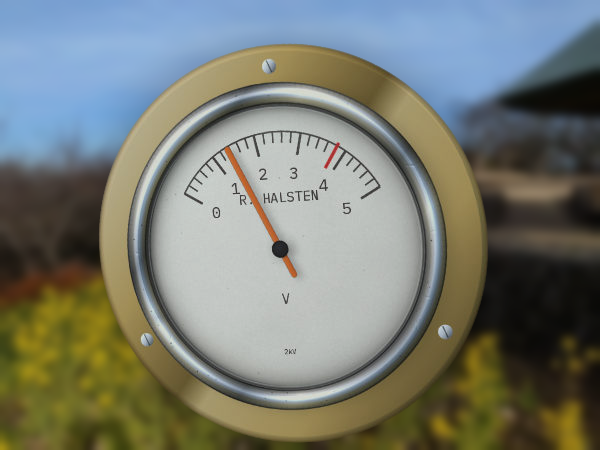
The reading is V 1.4
